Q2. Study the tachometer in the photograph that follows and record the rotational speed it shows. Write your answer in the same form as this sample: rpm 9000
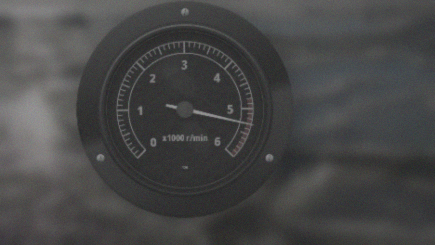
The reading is rpm 5300
